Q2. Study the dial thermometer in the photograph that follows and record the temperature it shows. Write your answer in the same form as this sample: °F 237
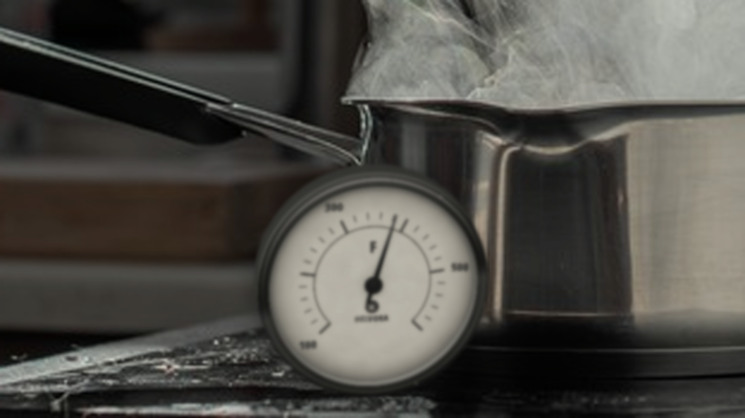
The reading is °F 380
